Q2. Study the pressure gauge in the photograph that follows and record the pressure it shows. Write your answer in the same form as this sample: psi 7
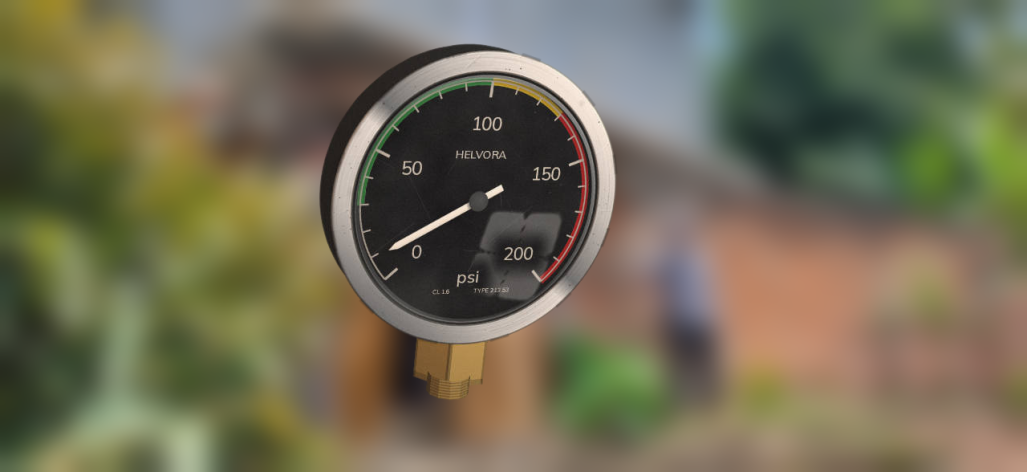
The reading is psi 10
